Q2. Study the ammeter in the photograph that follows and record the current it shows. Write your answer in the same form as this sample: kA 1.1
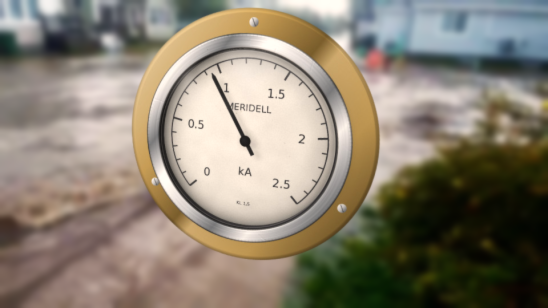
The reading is kA 0.95
